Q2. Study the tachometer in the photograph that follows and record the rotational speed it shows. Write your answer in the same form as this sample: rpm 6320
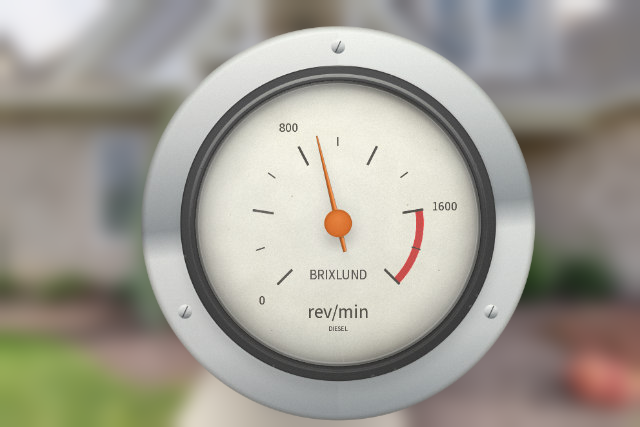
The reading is rpm 900
